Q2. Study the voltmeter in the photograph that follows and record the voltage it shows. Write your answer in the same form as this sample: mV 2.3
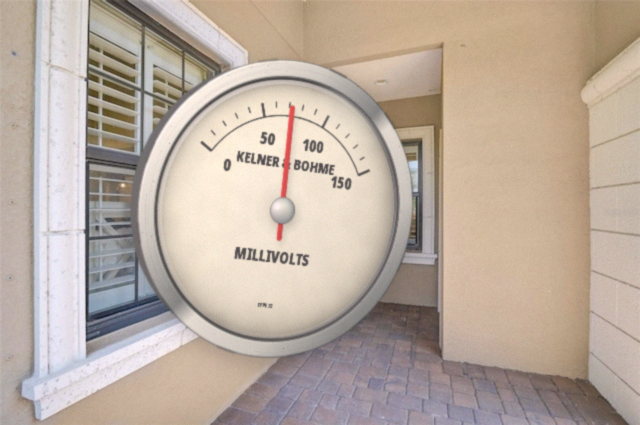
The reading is mV 70
